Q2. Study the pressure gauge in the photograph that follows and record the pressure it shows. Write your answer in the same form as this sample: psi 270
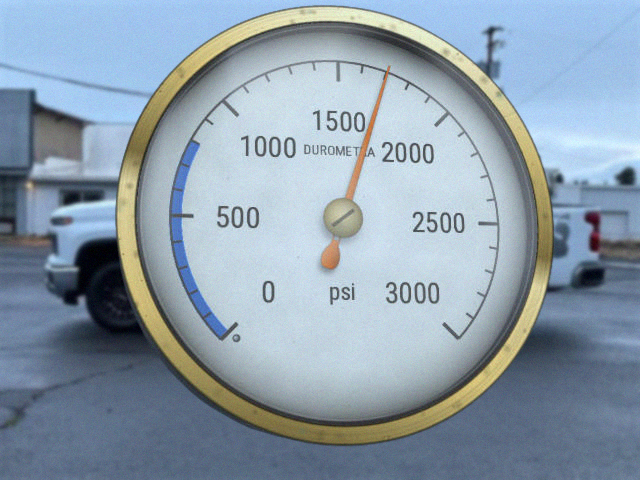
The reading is psi 1700
